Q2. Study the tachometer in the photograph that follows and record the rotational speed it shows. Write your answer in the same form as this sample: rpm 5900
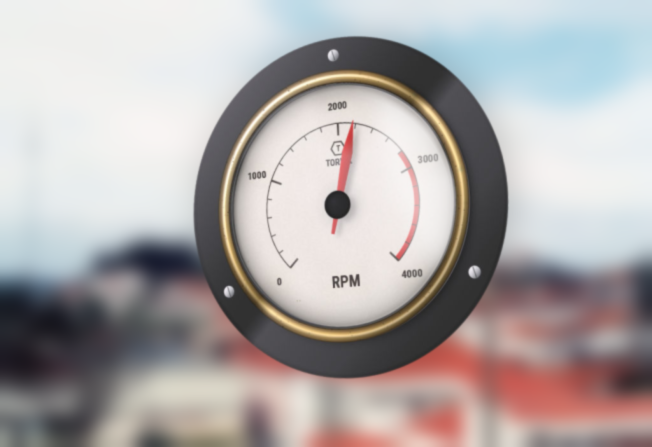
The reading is rpm 2200
